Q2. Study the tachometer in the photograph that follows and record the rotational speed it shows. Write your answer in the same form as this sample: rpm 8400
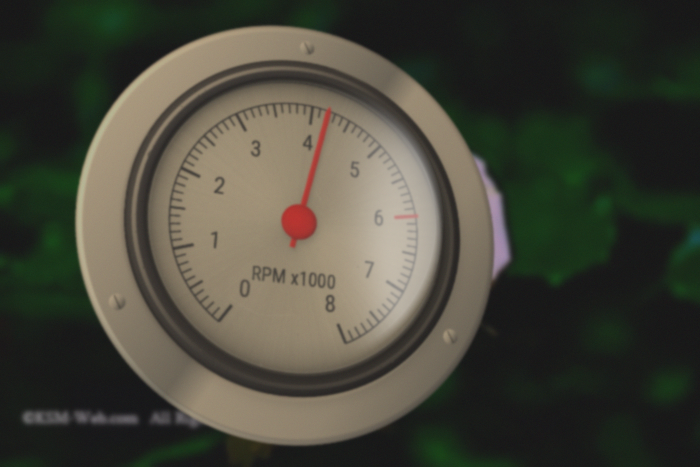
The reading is rpm 4200
